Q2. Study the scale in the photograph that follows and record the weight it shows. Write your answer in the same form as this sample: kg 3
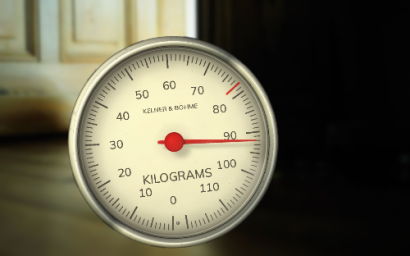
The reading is kg 92
